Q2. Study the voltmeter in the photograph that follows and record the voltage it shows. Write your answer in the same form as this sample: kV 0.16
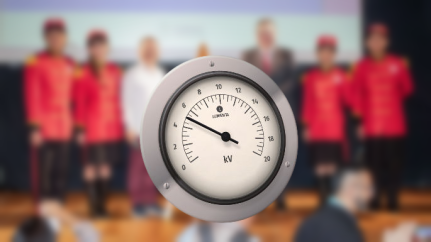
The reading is kV 5
